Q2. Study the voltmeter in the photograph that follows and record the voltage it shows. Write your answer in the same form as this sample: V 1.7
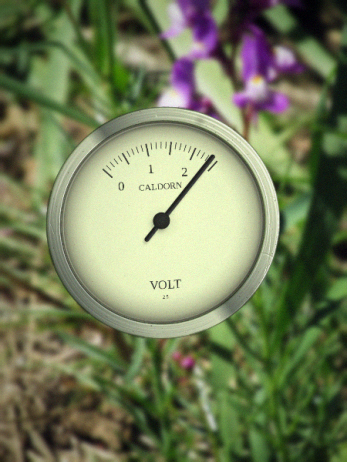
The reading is V 2.4
